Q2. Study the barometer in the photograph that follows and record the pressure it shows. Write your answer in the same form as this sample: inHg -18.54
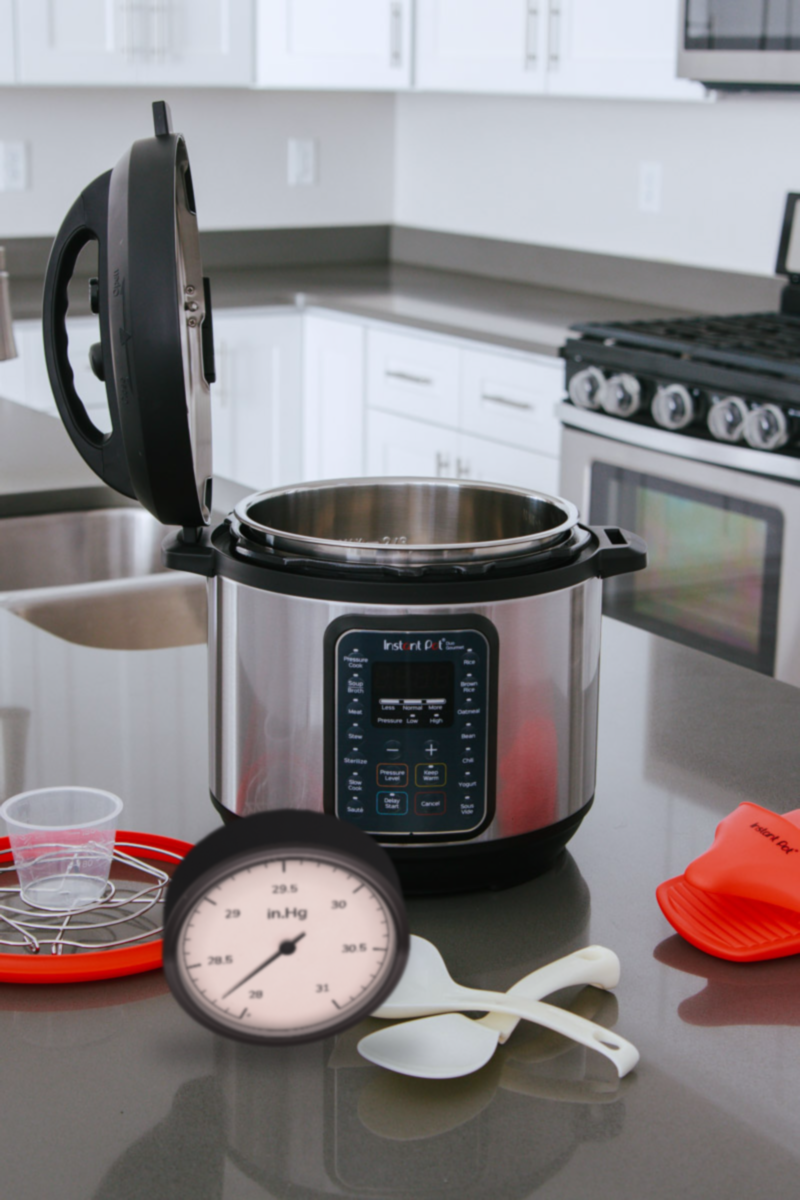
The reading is inHg 28.2
